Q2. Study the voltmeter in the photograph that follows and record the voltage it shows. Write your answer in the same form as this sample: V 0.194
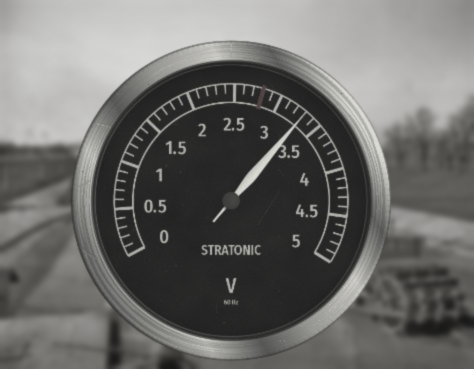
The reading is V 3.3
